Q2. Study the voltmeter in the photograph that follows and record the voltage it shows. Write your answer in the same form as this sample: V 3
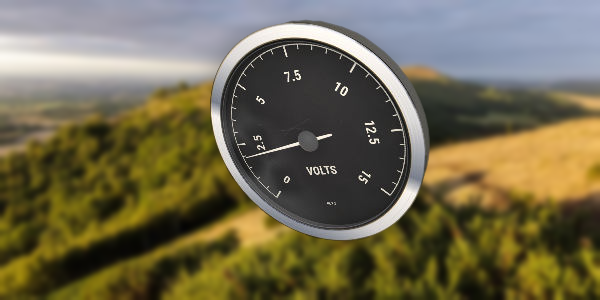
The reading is V 2
